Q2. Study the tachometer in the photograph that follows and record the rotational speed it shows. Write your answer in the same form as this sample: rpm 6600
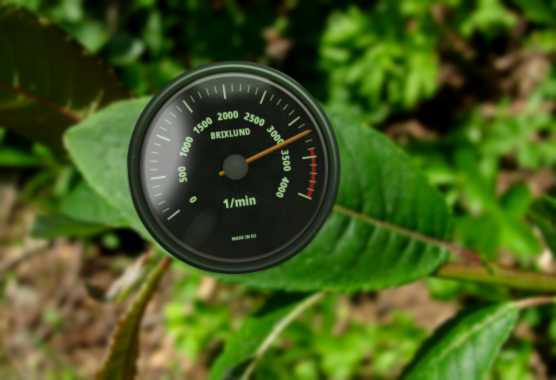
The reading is rpm 3200
